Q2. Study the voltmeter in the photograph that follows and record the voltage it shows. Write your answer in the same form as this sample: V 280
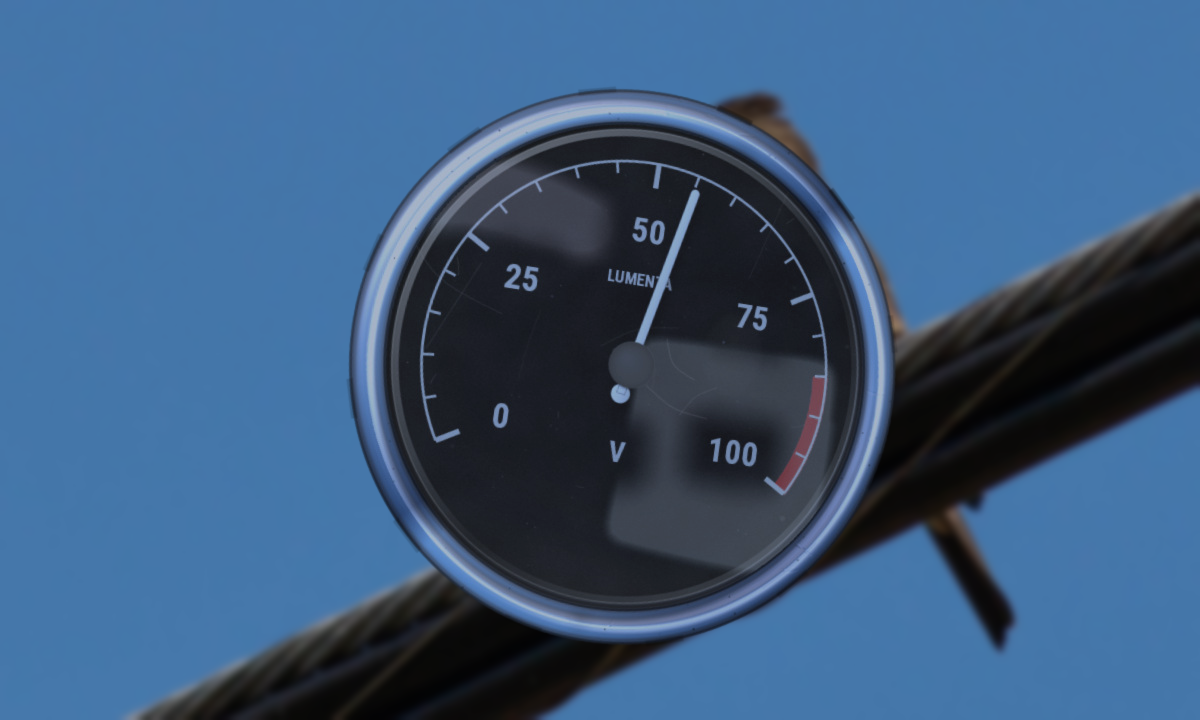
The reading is V 55
